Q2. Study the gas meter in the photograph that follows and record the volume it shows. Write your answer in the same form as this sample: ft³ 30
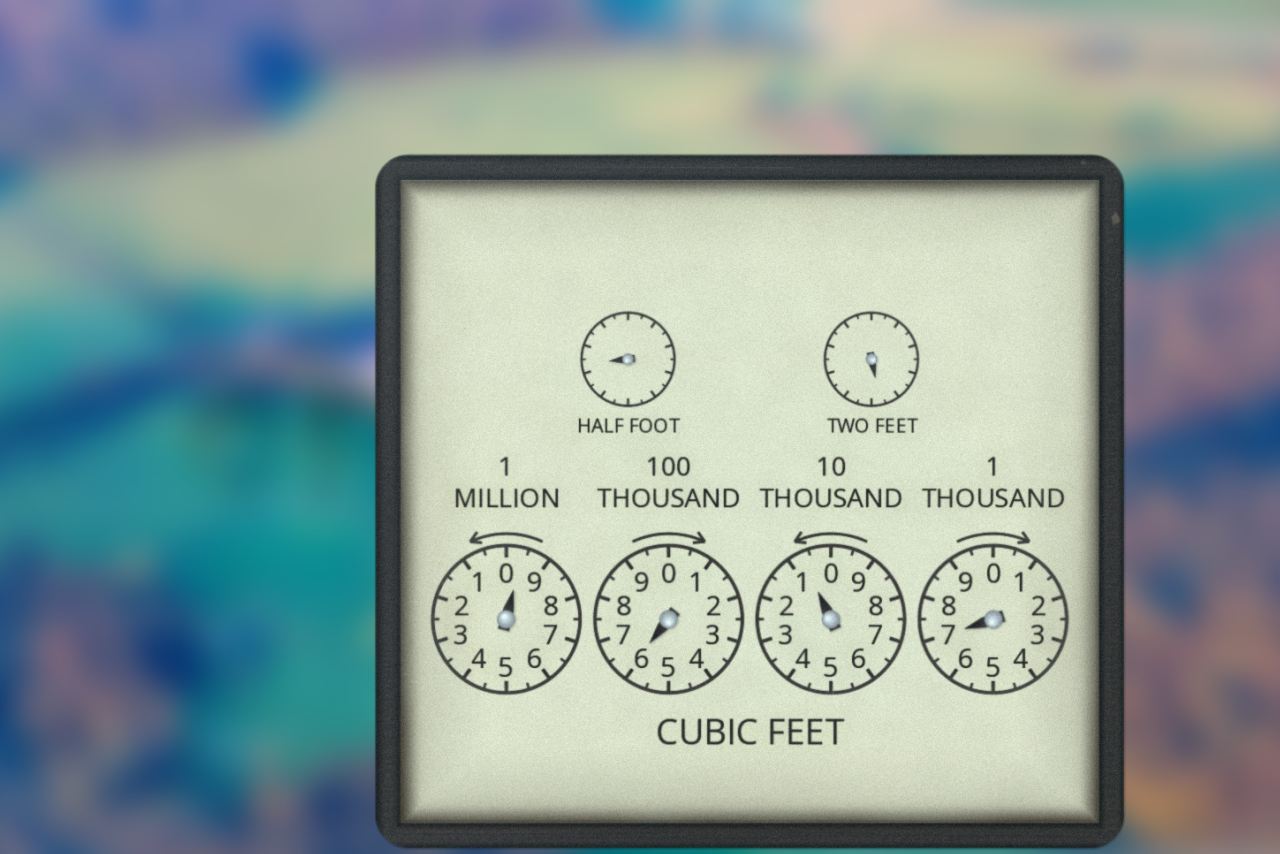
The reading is ft³ 960700
